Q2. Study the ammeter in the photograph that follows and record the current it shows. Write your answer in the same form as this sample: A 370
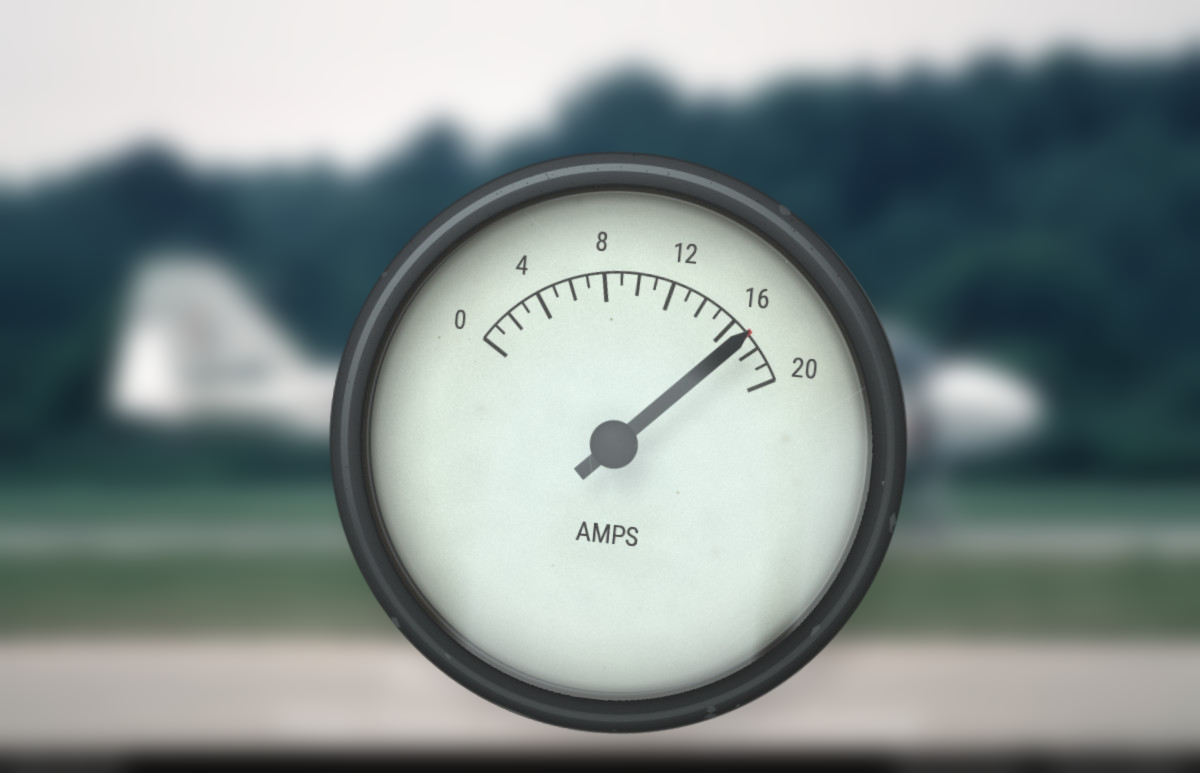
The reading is A 17
